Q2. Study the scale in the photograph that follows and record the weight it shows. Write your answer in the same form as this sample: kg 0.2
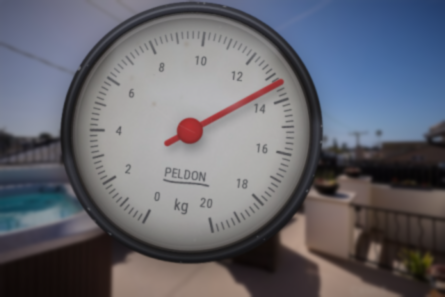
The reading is kg 13.4
